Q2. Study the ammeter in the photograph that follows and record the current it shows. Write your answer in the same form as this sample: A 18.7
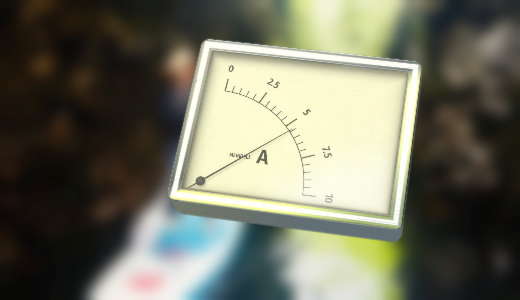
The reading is A 5.5
